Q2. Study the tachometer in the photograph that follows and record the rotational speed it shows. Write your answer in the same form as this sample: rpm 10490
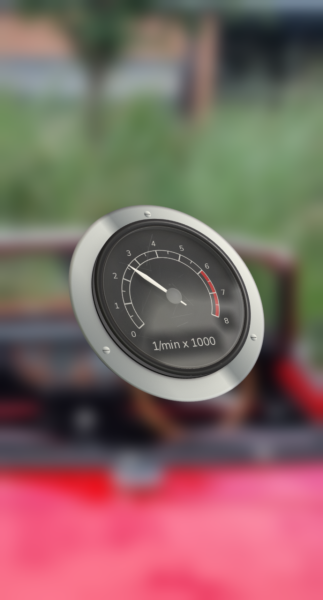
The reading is rpm 2500
